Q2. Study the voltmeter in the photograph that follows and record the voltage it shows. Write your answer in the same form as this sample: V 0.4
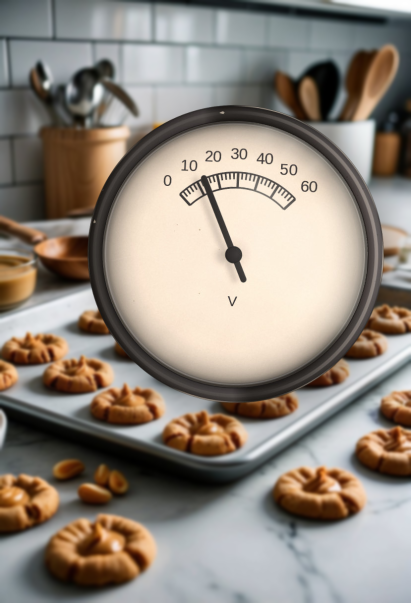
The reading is V 14
